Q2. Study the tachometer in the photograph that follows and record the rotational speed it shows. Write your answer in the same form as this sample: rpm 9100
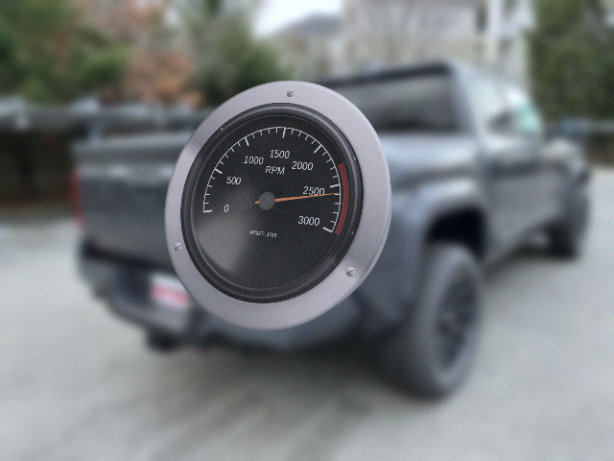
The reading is rpm 2600
